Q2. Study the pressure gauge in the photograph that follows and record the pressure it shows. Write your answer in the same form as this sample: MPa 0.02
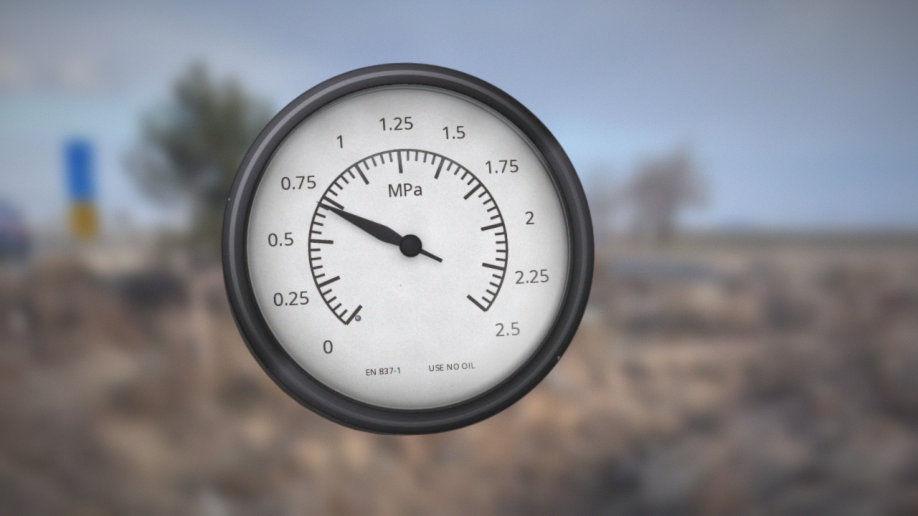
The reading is MPa 0.7
